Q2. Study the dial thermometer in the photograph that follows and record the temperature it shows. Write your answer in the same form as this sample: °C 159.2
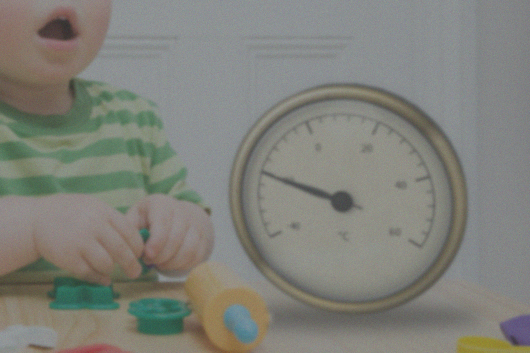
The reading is °C -20
